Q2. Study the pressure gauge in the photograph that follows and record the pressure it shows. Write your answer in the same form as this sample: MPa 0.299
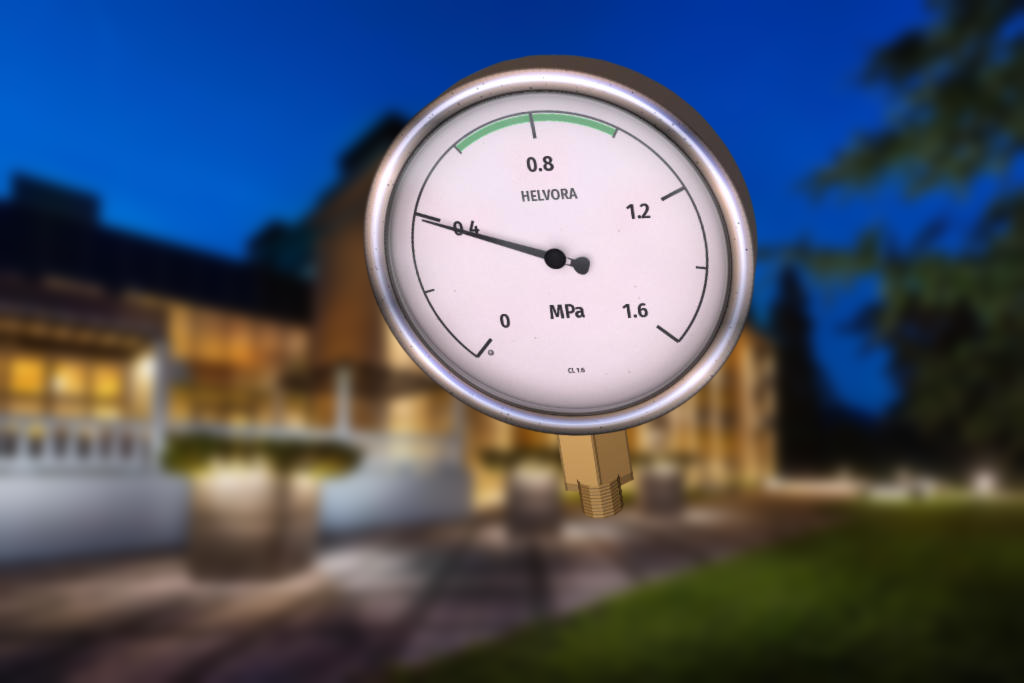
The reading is MPa 0.4
